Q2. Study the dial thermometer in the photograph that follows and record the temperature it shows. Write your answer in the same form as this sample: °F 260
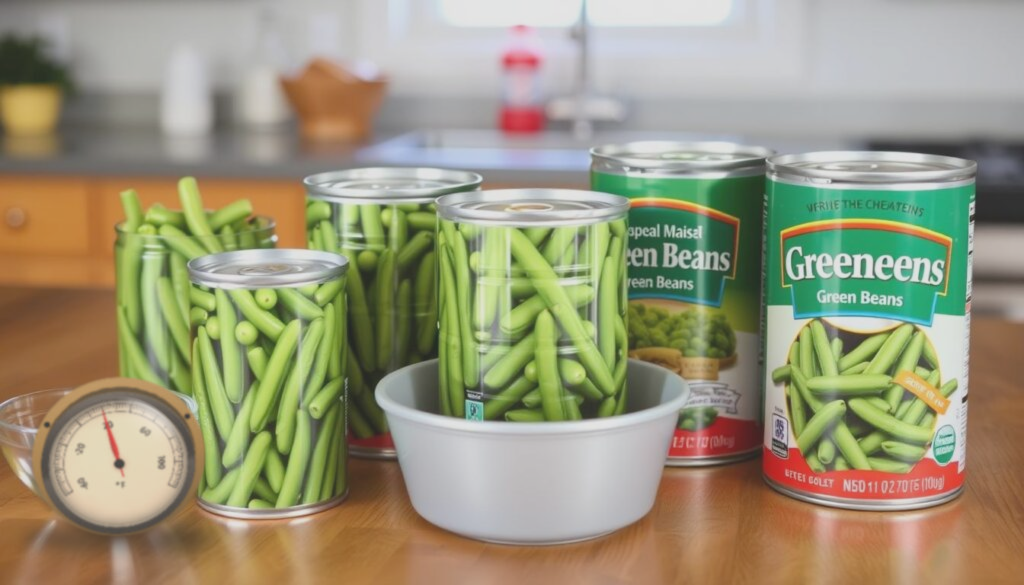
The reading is °F 20
